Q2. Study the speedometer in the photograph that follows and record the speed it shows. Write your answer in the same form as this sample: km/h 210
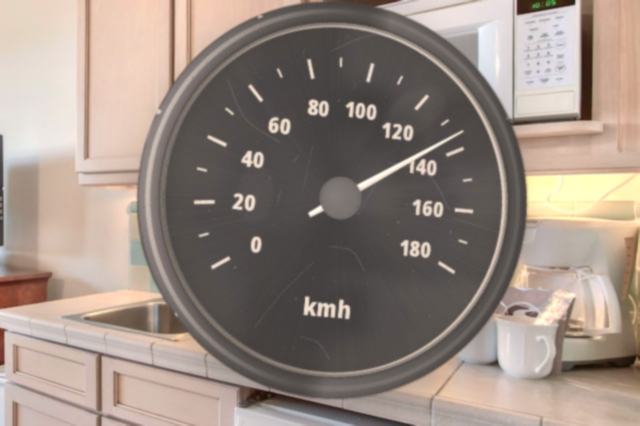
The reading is km/h 135
